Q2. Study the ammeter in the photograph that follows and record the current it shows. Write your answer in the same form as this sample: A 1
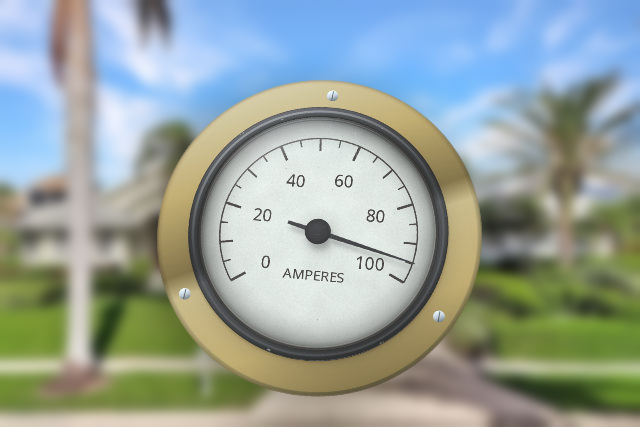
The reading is A 95
